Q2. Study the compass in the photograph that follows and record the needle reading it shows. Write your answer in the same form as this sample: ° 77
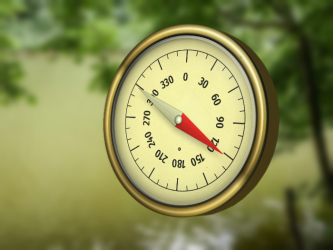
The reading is ° 120
